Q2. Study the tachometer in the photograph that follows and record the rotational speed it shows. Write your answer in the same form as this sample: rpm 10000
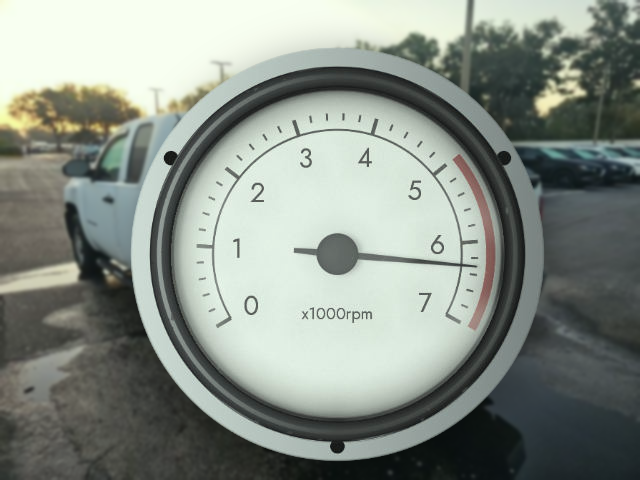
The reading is rpm 6300
